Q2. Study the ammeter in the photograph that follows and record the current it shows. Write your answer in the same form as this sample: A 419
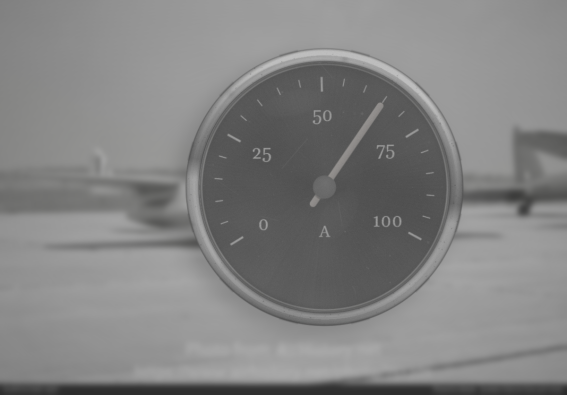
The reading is A 65
